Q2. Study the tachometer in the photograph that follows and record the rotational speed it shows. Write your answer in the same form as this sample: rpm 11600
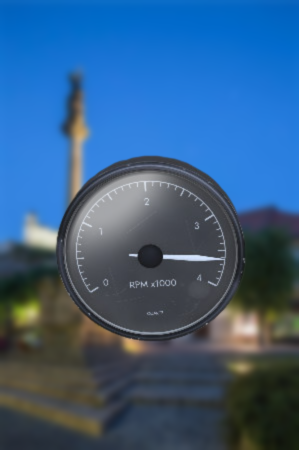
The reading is rpm 3600
